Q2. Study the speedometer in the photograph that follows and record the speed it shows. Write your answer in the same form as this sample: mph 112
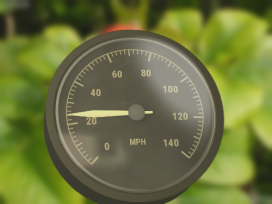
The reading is mph 24
